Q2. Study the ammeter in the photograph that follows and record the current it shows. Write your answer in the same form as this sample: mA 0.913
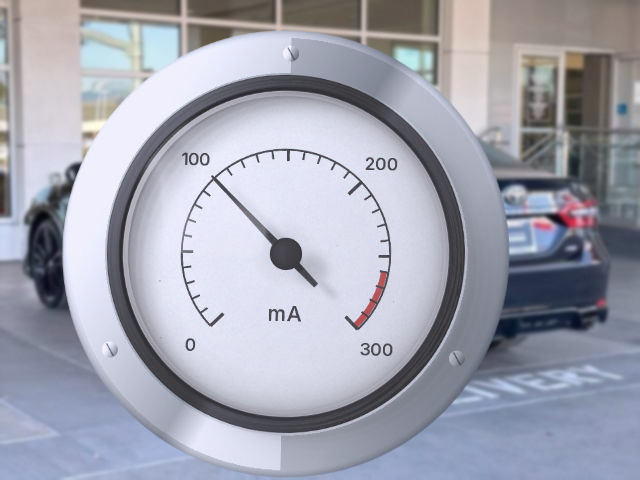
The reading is mA 100
